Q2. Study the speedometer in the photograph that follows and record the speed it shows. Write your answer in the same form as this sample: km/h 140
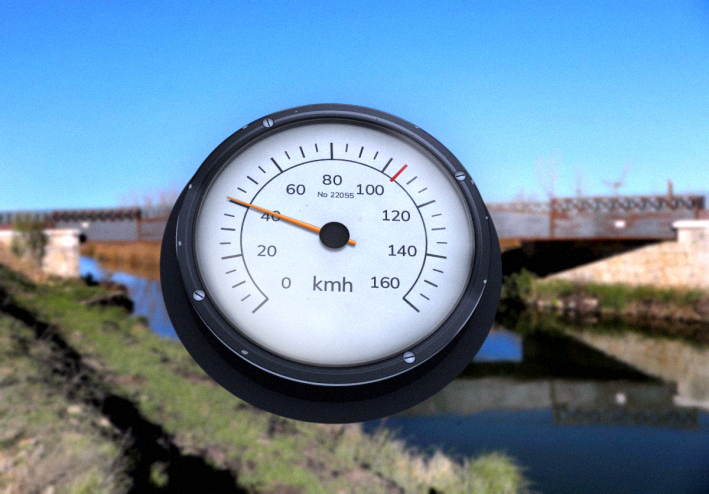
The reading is km/h 40
